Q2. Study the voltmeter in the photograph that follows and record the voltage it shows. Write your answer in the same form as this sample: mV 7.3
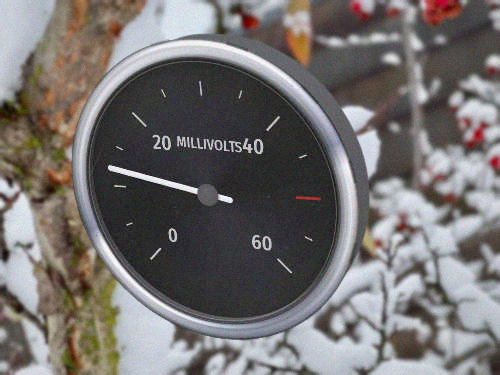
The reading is mV 12.5
